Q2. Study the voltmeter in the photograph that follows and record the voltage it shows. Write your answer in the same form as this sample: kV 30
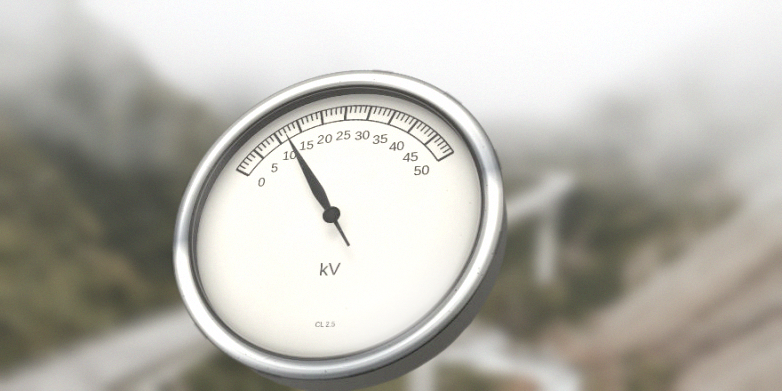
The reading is kV 12
